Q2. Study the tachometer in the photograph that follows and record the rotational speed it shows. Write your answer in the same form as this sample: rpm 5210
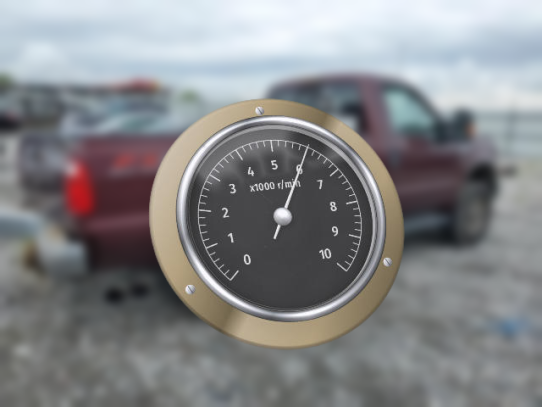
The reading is rpm 6000
